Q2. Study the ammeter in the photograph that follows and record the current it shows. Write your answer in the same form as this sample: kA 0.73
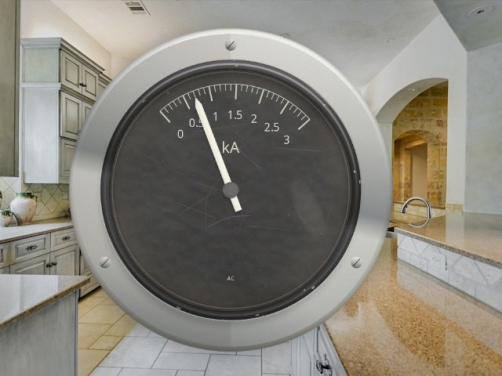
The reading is kA 0.7
